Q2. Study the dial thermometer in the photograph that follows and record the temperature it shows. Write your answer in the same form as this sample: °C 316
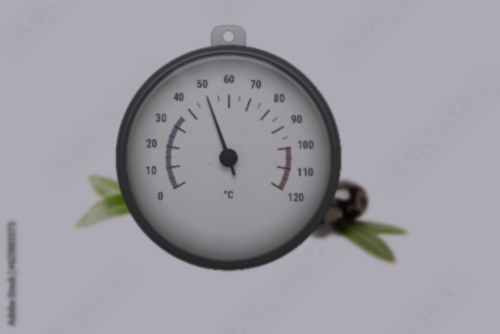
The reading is °C 50
